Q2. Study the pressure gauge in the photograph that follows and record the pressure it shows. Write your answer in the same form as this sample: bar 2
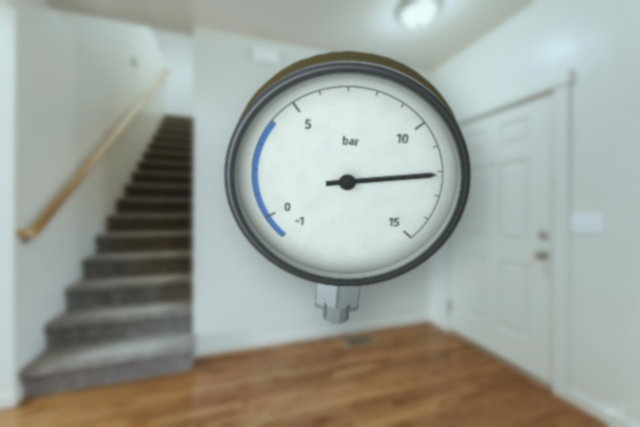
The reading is bar 12
